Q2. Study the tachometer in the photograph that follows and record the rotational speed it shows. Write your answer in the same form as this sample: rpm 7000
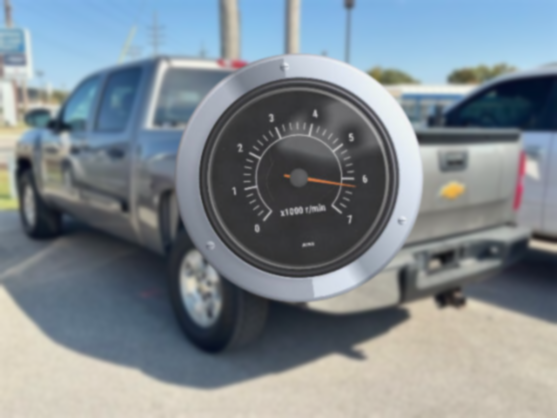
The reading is rpm 6200
